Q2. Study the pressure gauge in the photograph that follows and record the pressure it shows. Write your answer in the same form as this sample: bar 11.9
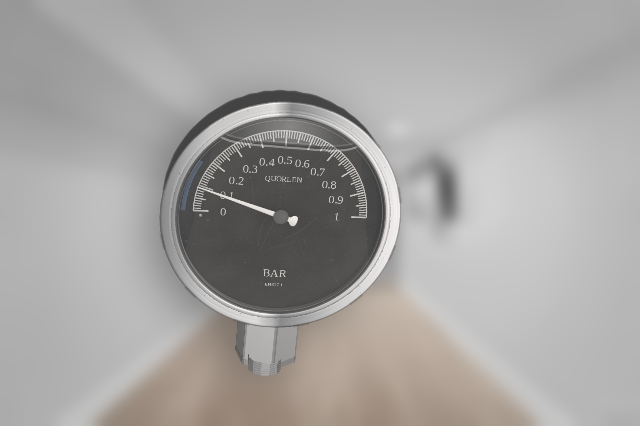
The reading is bar 0.1
